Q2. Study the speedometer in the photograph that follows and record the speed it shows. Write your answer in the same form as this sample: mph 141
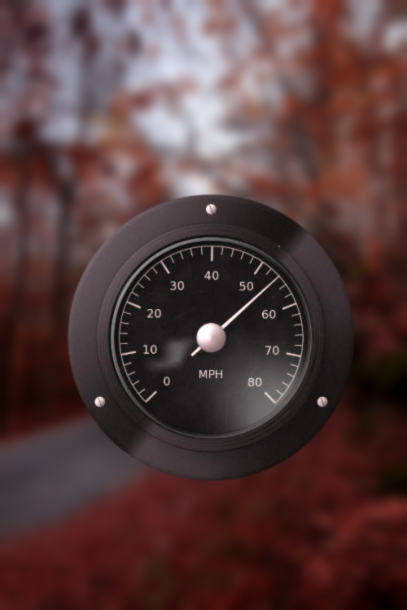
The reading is mph 54
